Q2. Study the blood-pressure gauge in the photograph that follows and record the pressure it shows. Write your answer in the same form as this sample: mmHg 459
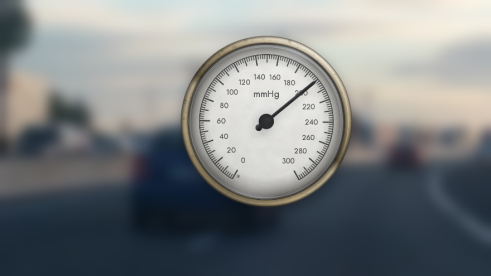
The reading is mmHg 200
